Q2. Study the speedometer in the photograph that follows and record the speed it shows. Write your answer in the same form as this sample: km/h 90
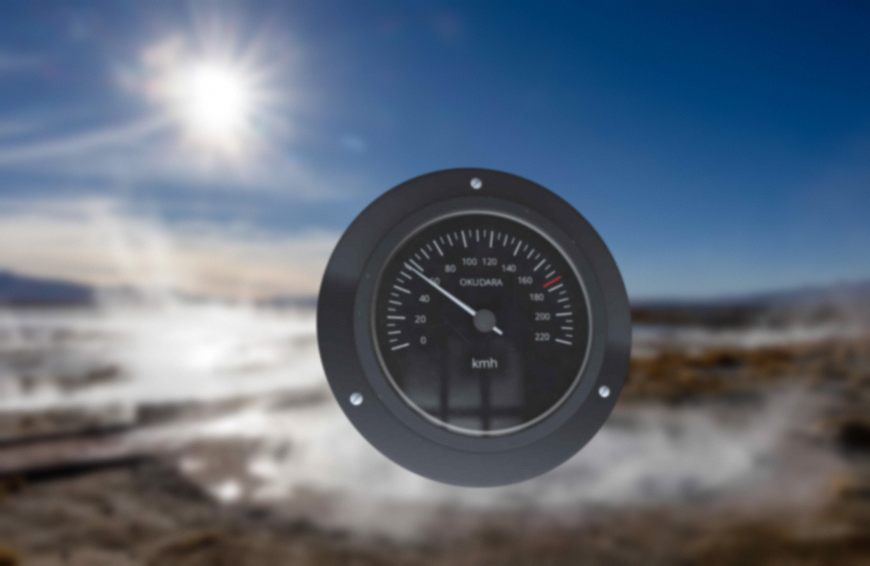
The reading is km/h 55
